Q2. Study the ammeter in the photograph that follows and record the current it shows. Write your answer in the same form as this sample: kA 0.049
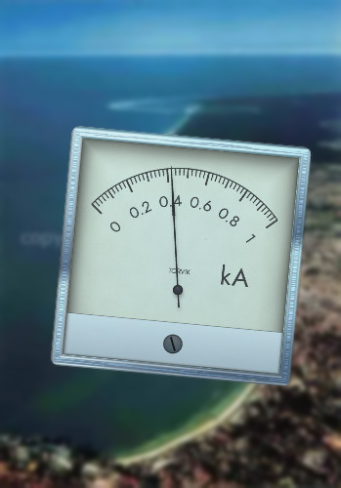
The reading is kA 0.42
